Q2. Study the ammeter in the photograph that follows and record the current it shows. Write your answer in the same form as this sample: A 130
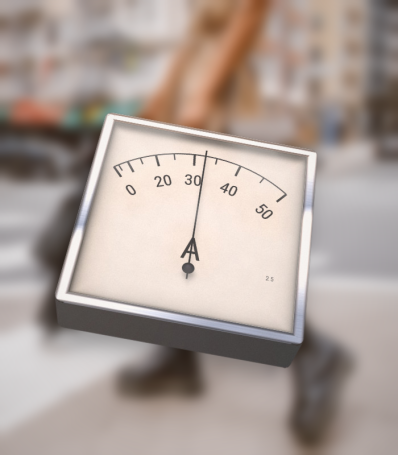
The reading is A 32.5
